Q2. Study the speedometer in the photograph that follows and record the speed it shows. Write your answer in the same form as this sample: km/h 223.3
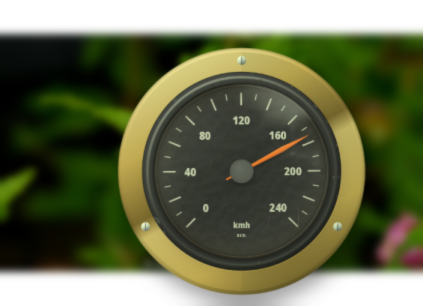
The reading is km/h 175
